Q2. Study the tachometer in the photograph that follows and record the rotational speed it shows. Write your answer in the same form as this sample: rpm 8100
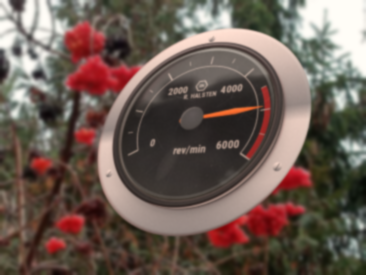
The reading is rpm 5000
